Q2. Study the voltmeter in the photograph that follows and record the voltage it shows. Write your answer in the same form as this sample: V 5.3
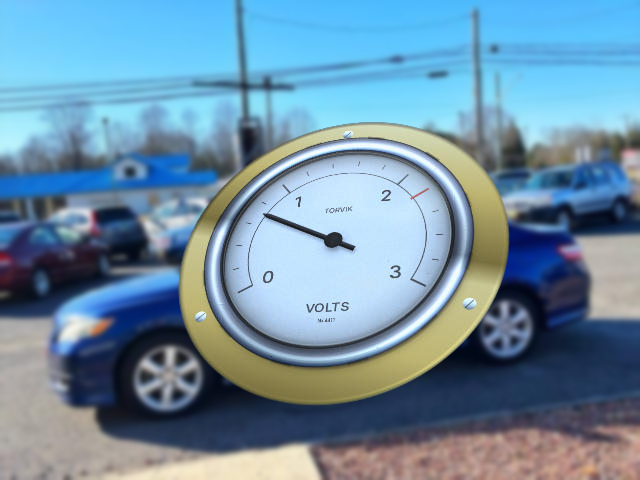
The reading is V 0.7
